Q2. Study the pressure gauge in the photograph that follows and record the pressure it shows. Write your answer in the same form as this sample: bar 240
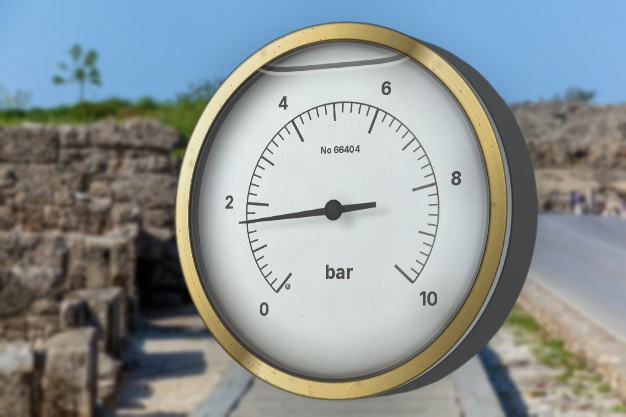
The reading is bar 1.6
